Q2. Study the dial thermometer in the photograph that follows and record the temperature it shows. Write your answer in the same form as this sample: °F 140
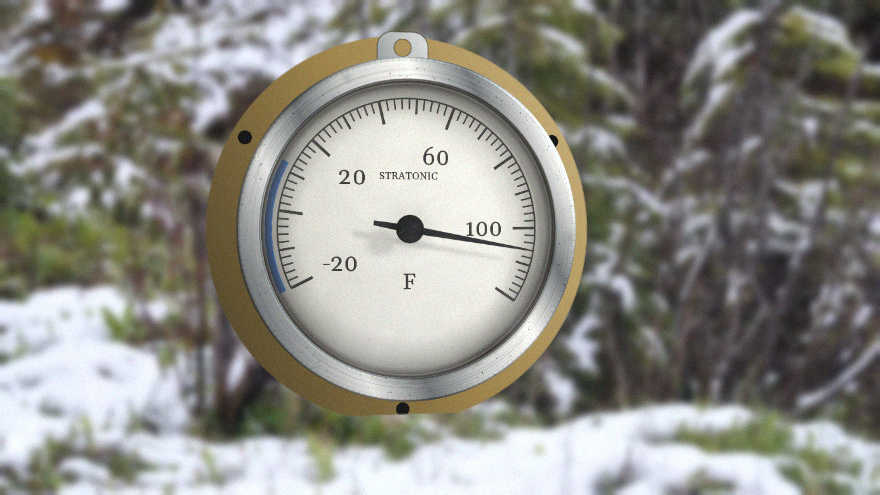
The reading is °F 106
